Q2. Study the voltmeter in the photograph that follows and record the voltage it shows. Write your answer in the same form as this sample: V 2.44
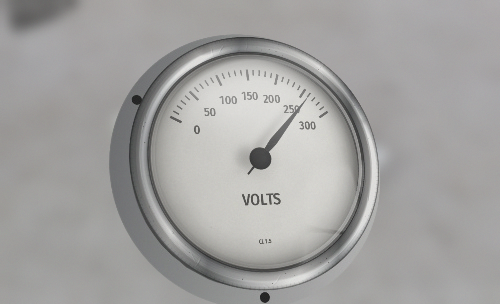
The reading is V 260
